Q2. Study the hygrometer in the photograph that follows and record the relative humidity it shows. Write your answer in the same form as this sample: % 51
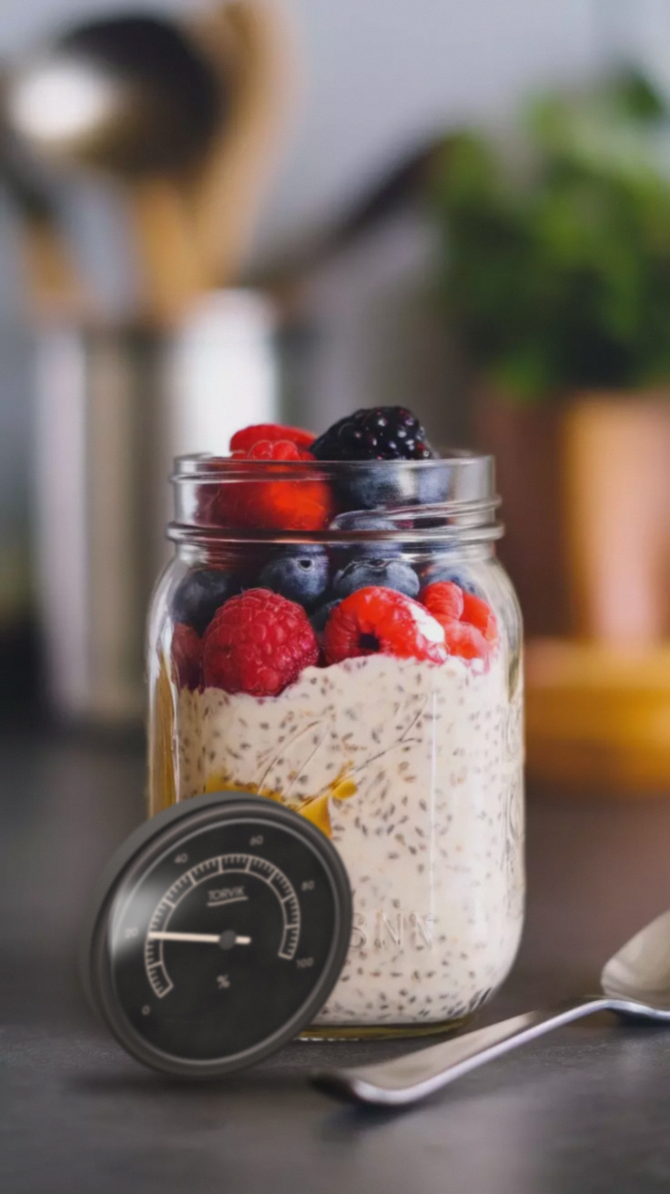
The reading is % 20
